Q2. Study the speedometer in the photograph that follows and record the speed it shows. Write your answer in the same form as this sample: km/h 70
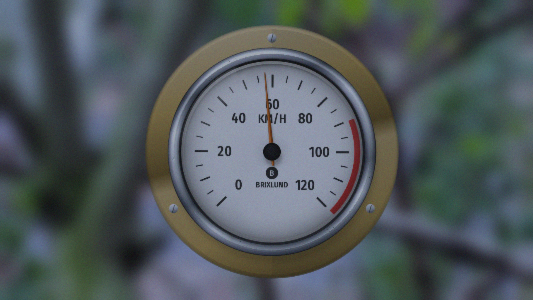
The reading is km/h 57.5
